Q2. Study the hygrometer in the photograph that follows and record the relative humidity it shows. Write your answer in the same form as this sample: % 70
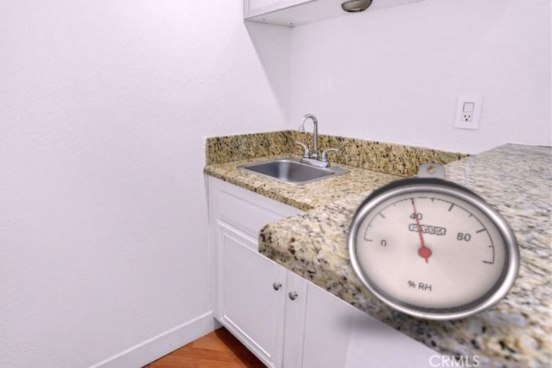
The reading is % 40
